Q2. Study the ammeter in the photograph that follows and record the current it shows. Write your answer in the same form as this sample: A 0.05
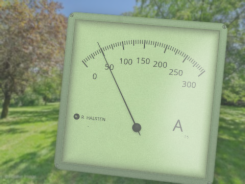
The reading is A 50
